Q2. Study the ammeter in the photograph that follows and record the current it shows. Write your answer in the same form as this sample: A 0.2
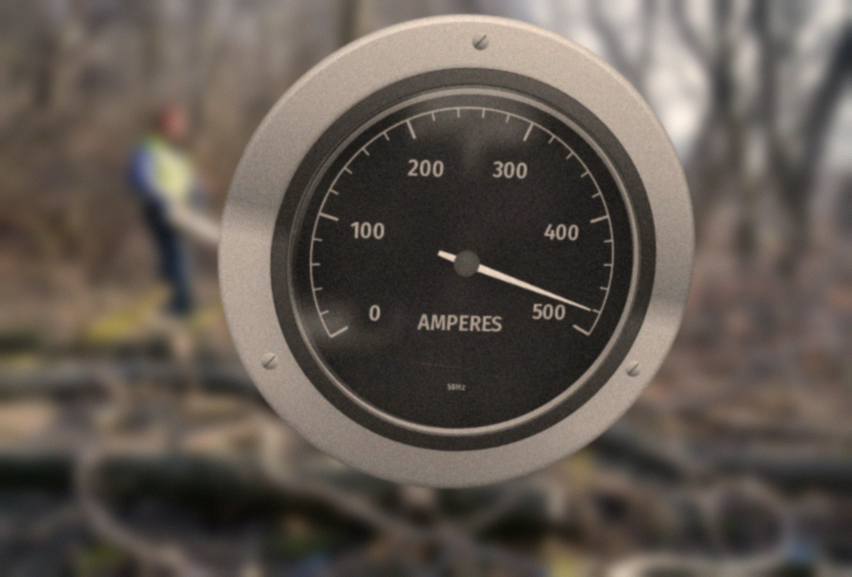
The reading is A 480
